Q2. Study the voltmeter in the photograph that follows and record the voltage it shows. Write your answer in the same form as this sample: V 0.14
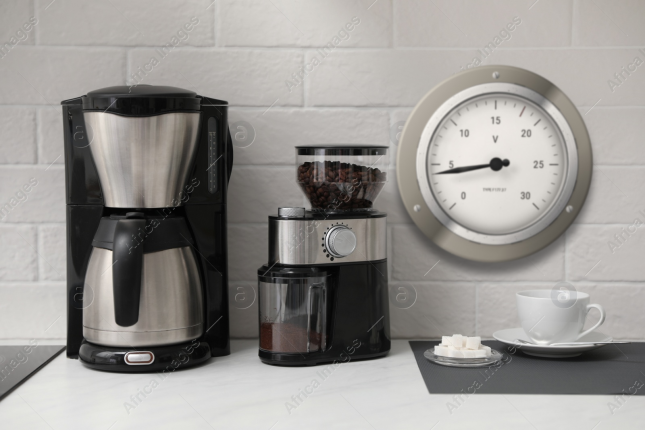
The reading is V 4
